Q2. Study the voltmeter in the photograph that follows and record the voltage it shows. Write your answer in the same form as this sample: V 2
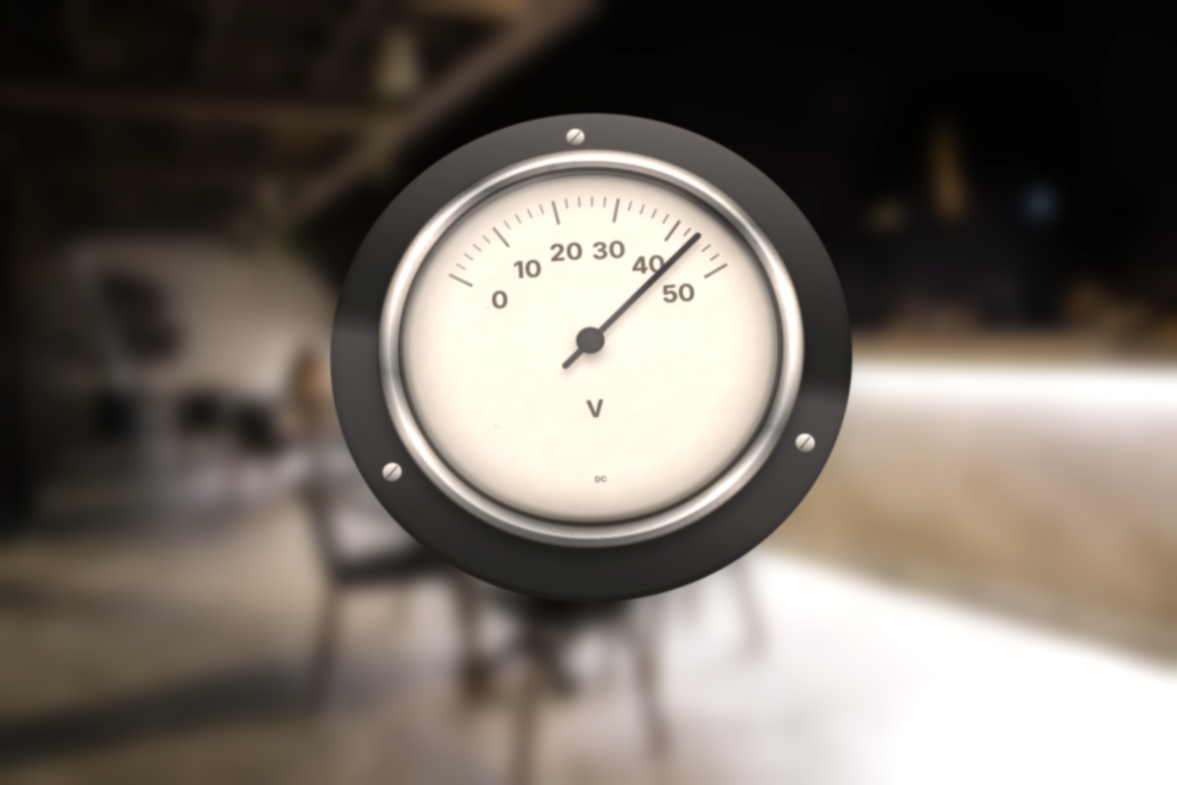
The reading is V 44
